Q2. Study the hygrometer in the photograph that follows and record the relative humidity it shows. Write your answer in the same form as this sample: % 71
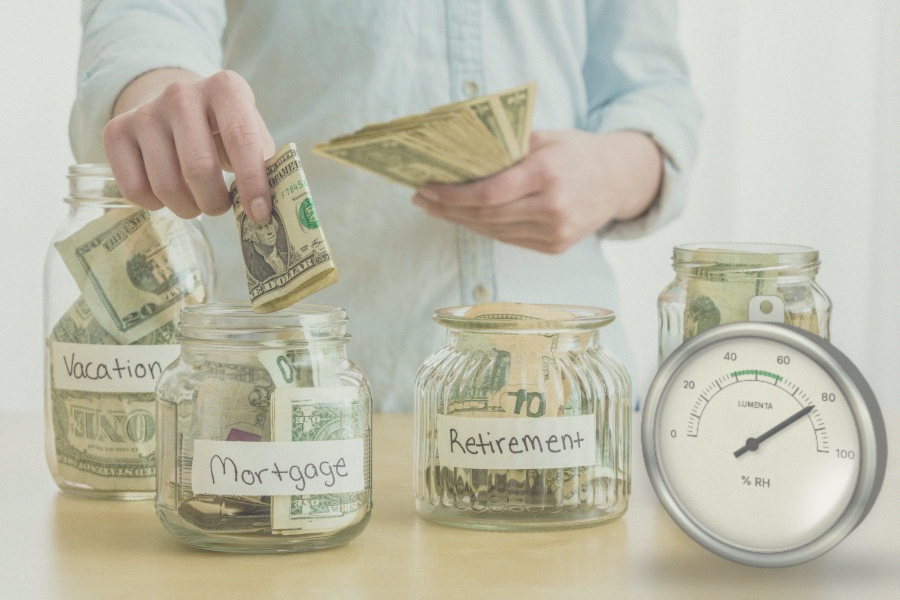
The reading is % 80
